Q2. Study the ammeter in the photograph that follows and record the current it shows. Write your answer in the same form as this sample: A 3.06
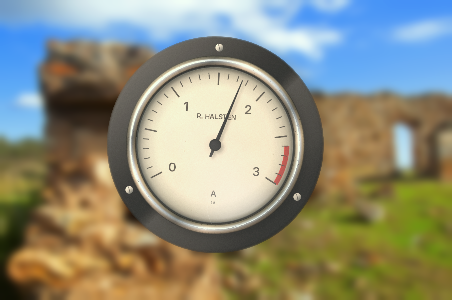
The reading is A 1.75
